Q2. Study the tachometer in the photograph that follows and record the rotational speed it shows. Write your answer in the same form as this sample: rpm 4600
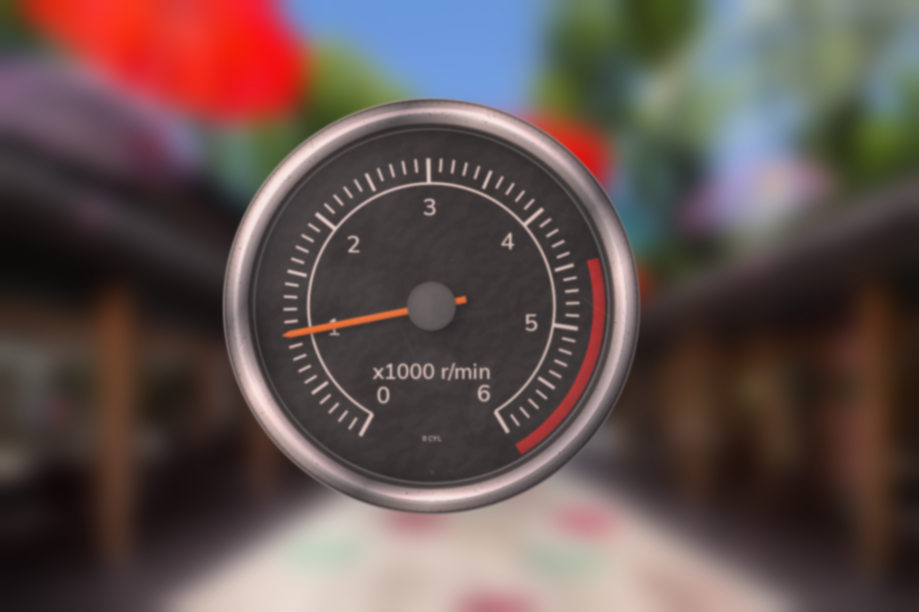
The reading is rpm 1000
